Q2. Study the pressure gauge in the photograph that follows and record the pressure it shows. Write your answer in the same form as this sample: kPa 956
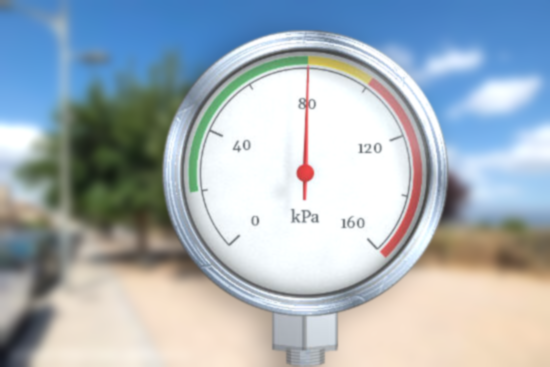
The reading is kPa 80
